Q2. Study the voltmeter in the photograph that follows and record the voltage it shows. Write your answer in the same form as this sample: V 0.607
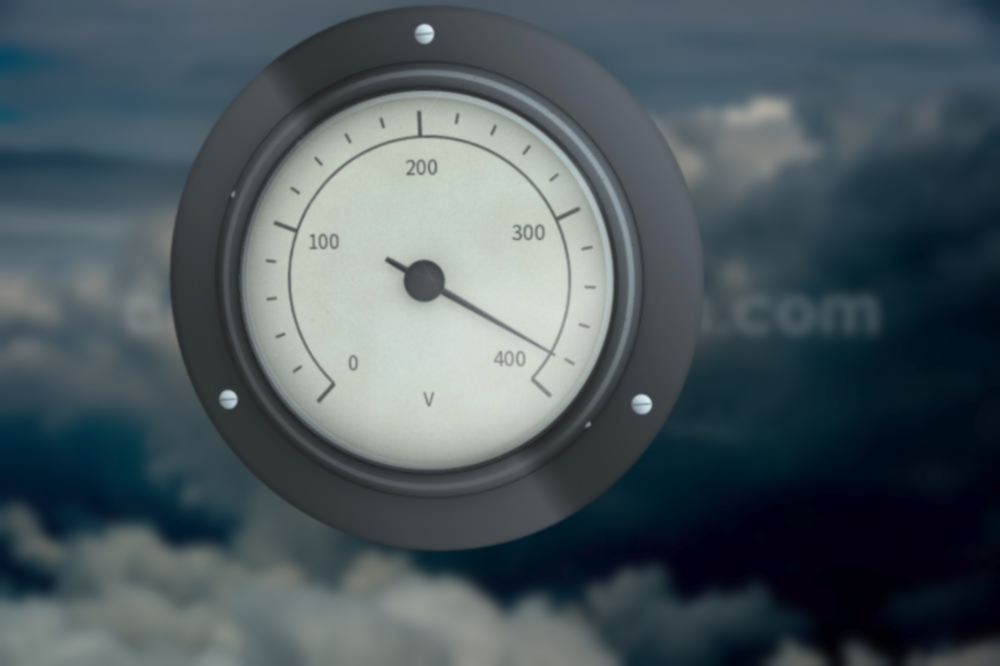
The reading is V 380
